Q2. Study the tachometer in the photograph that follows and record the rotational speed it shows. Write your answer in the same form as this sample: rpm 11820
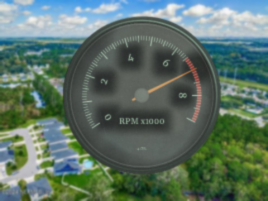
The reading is rpm 7000
